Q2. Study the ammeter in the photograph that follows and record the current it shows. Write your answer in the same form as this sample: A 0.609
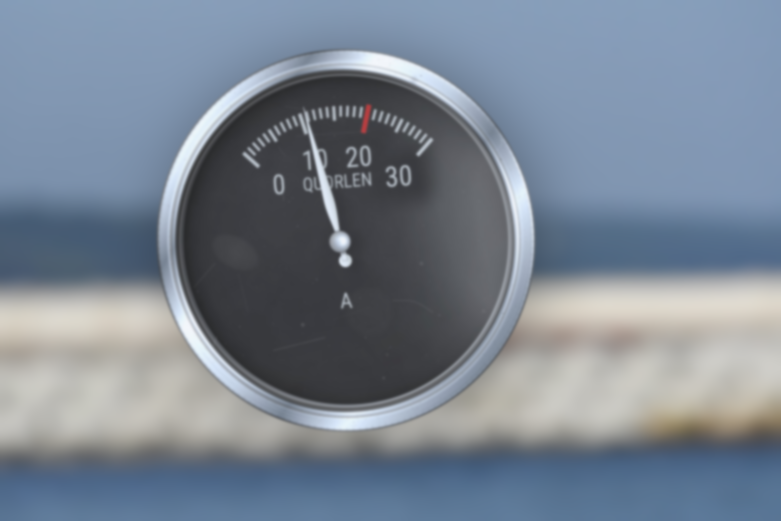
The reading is A 11
